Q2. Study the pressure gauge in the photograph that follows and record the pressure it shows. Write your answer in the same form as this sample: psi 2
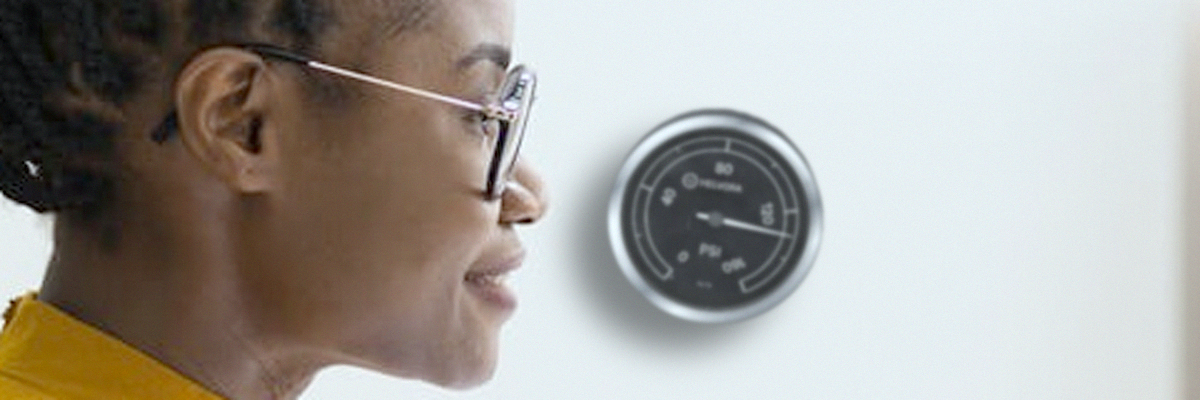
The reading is psi 130
